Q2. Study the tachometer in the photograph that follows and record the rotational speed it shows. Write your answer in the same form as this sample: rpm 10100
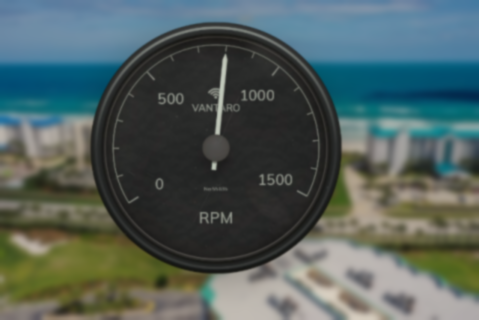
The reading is rpm 800
